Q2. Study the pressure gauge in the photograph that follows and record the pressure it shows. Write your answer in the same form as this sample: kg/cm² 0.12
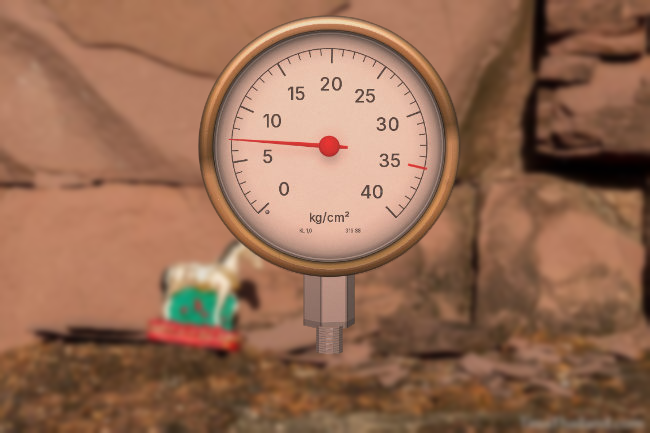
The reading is kg/cm² 7
